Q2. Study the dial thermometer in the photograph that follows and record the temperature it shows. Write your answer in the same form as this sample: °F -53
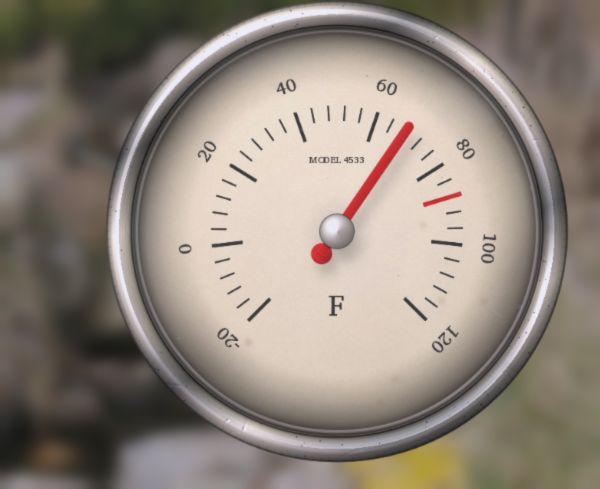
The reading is °F 68
